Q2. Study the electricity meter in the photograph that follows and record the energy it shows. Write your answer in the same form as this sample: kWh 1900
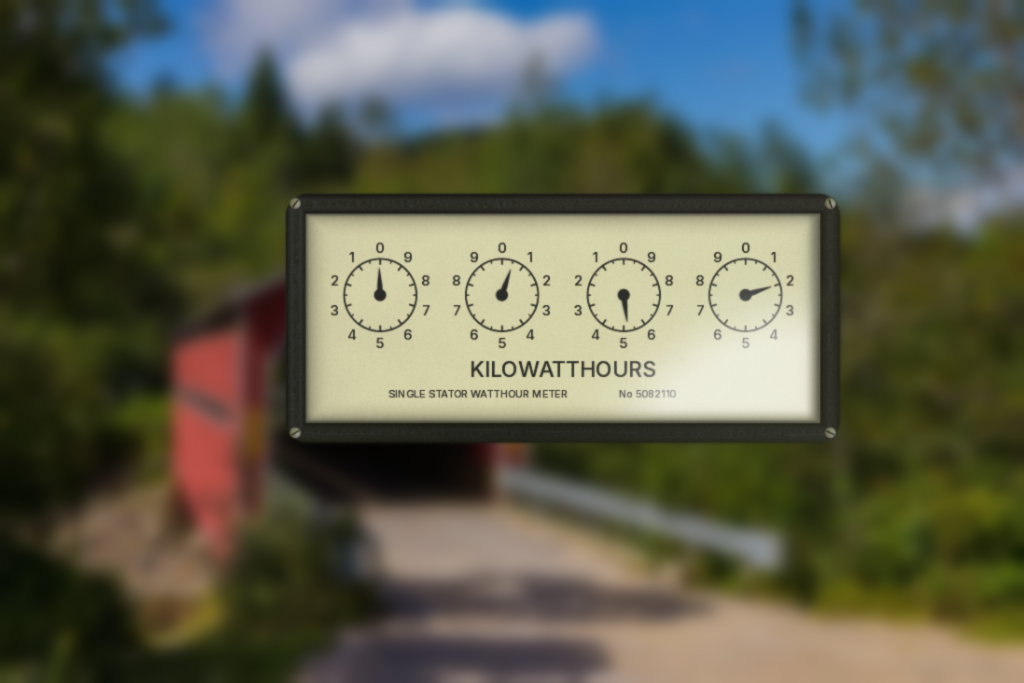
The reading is kWh 52
